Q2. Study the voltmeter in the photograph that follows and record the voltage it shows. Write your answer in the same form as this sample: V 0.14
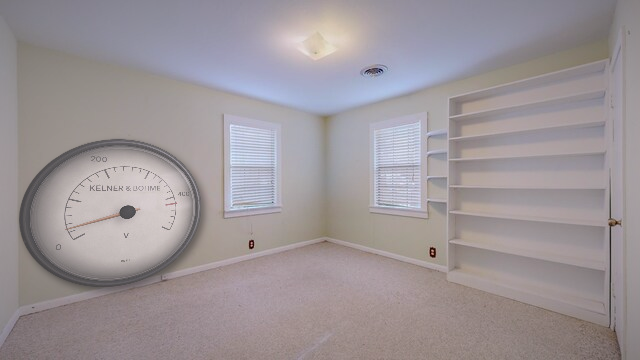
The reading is V 30
